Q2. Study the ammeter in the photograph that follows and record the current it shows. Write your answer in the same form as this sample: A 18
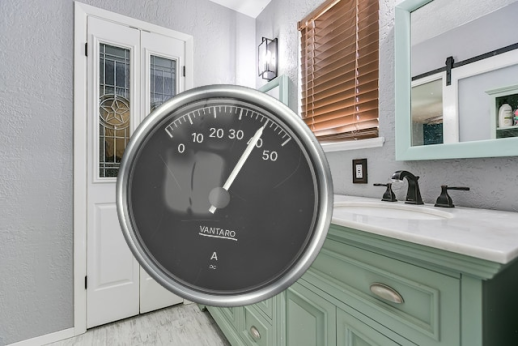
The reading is A 40
